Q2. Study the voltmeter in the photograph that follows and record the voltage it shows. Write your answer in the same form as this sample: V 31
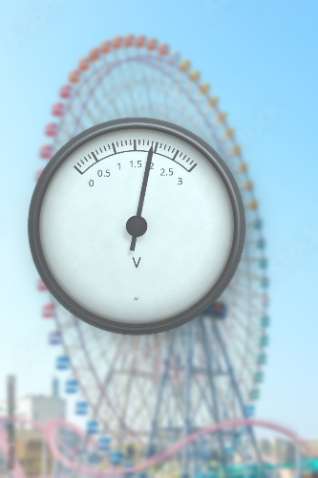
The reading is V 1.9
